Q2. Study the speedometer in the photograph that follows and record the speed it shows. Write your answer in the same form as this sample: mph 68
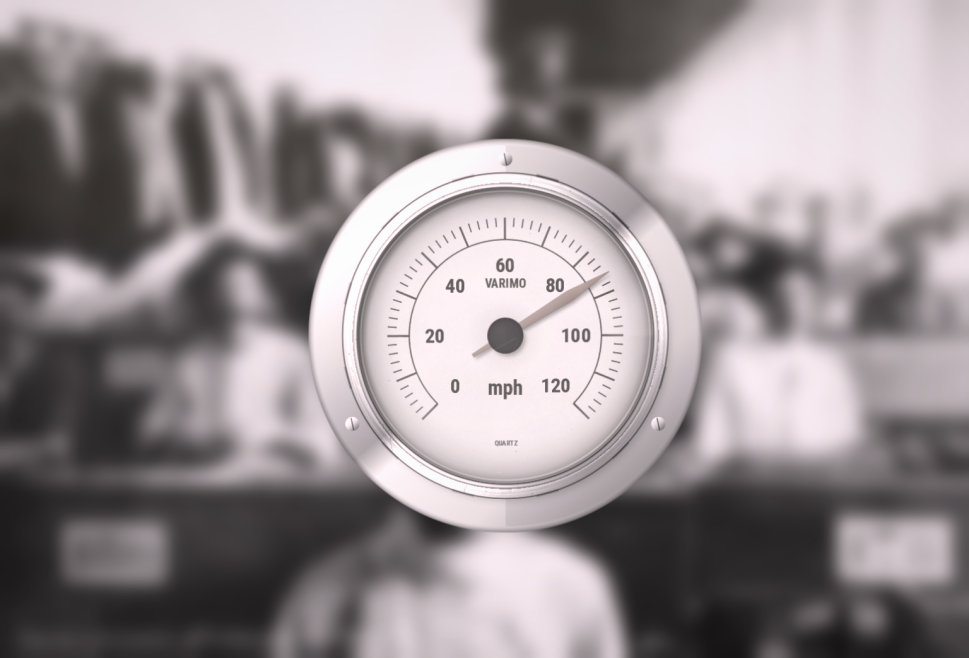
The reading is mph 86
